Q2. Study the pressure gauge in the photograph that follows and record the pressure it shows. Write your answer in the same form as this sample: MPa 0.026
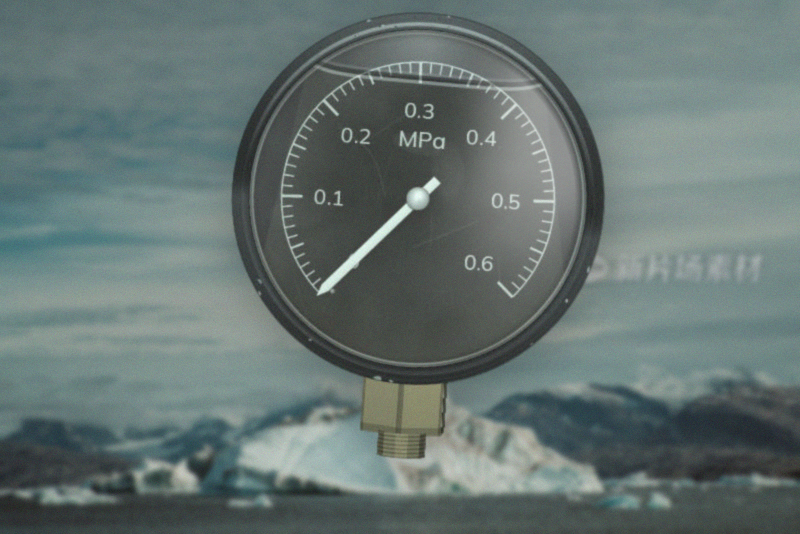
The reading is MPa 0
